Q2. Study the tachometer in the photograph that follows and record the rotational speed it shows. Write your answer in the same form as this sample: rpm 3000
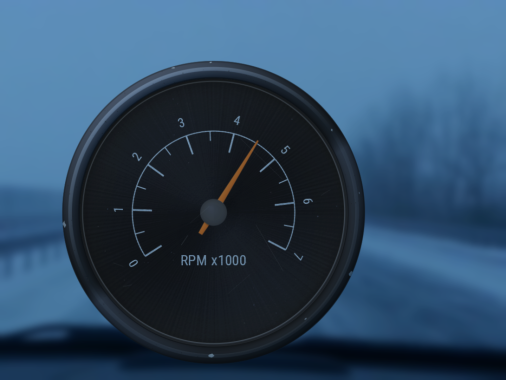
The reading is rpm 4500
